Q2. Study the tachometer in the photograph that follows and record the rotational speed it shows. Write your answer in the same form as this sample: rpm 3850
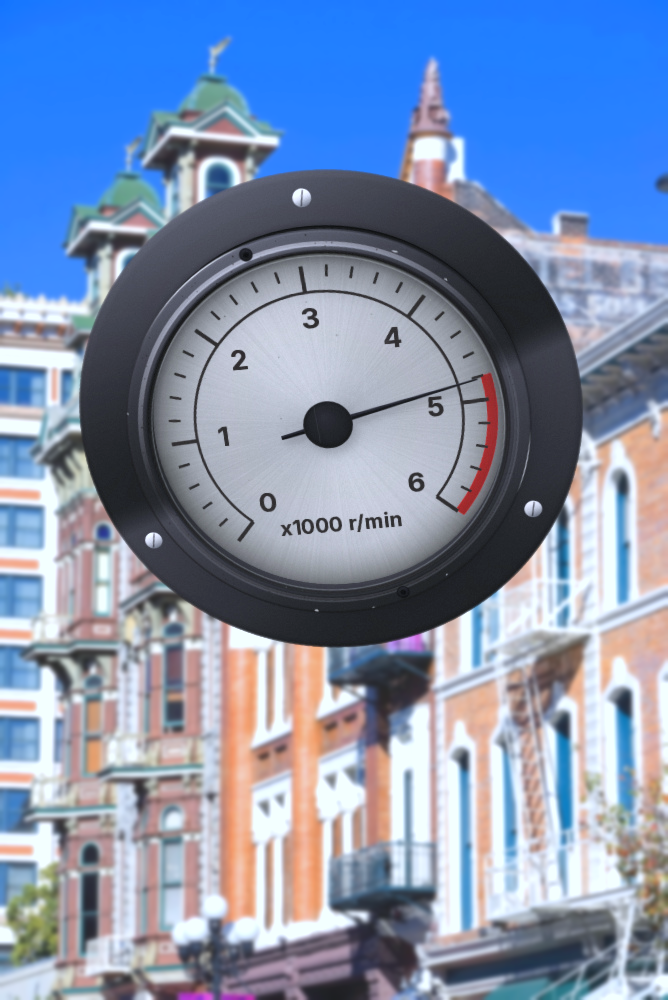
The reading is rpm 4800
